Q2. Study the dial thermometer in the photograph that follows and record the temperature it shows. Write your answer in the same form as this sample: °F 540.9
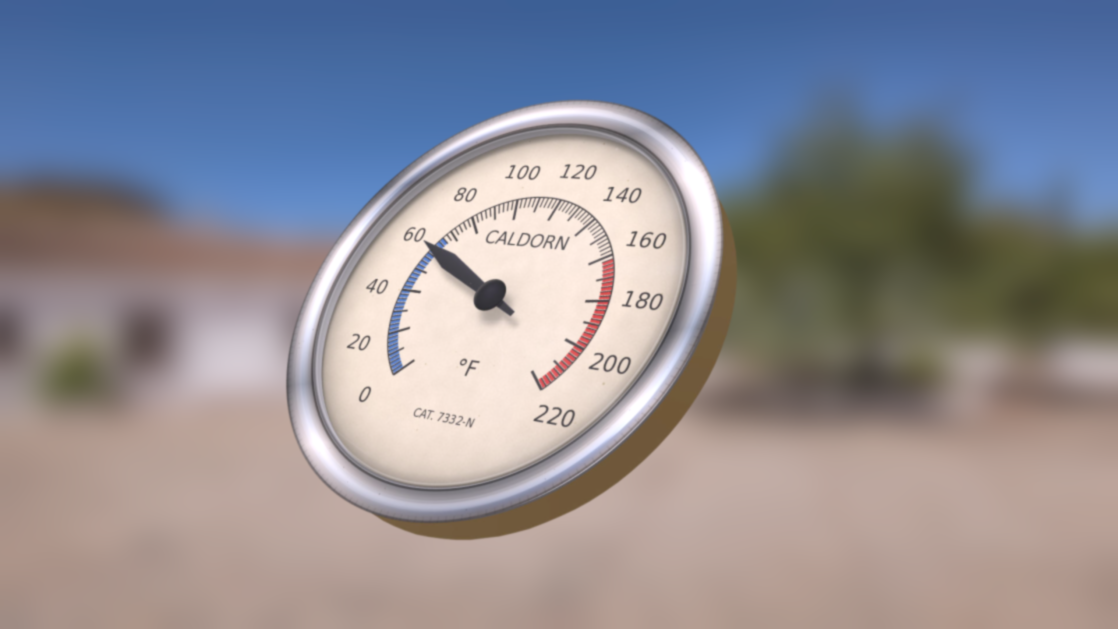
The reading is °F 60
